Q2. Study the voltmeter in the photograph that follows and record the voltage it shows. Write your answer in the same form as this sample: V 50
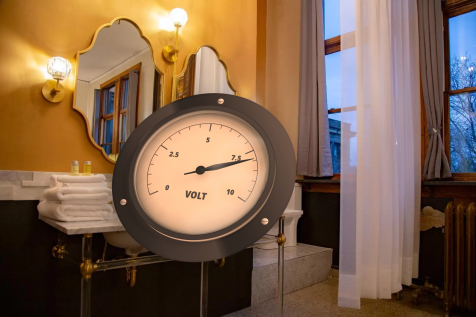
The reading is V 8
